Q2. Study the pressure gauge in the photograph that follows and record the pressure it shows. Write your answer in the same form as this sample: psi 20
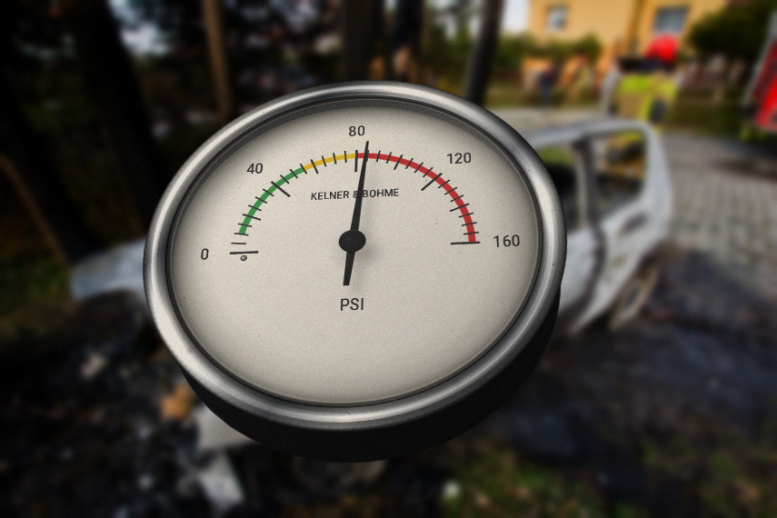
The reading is psi 85
